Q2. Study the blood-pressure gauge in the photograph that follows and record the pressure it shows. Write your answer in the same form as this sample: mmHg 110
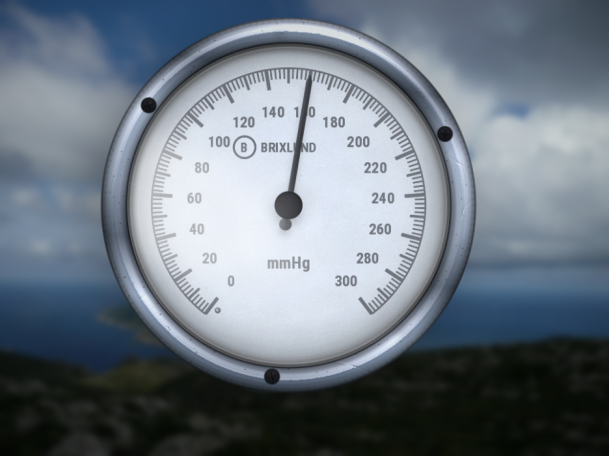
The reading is mmHg 160
